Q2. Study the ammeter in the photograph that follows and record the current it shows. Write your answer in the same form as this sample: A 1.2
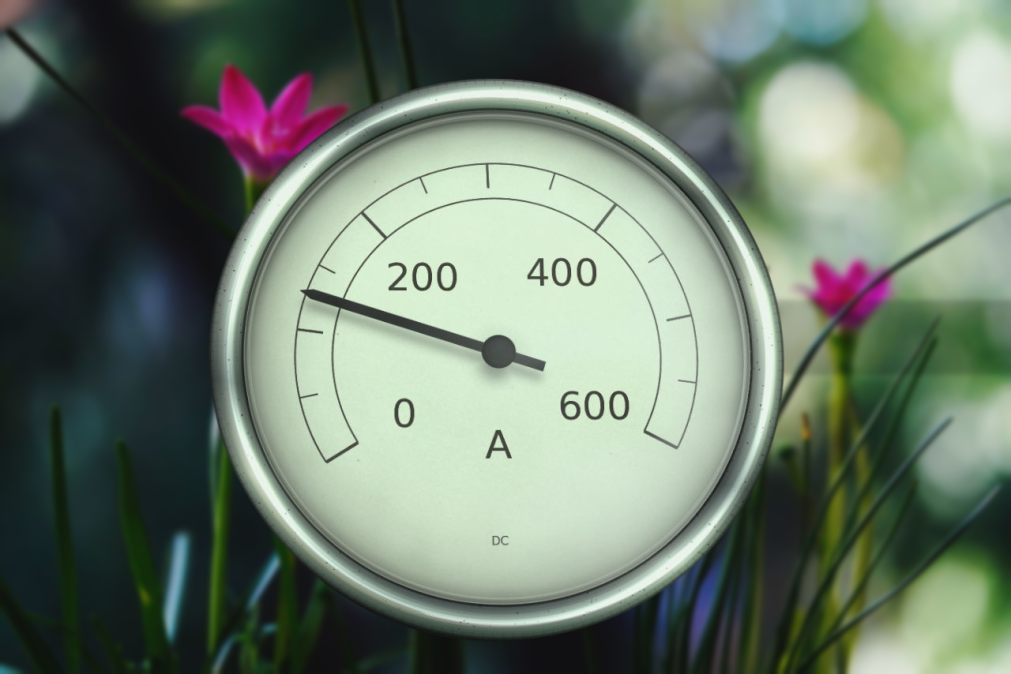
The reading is A 125
